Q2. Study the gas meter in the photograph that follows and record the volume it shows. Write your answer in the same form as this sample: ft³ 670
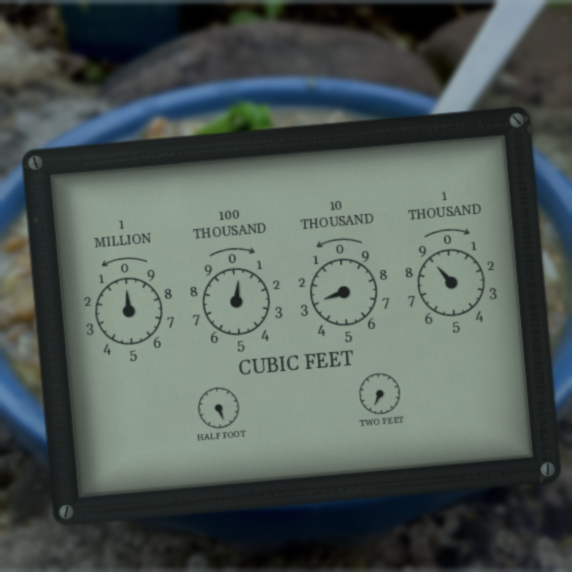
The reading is ft³ 2900
